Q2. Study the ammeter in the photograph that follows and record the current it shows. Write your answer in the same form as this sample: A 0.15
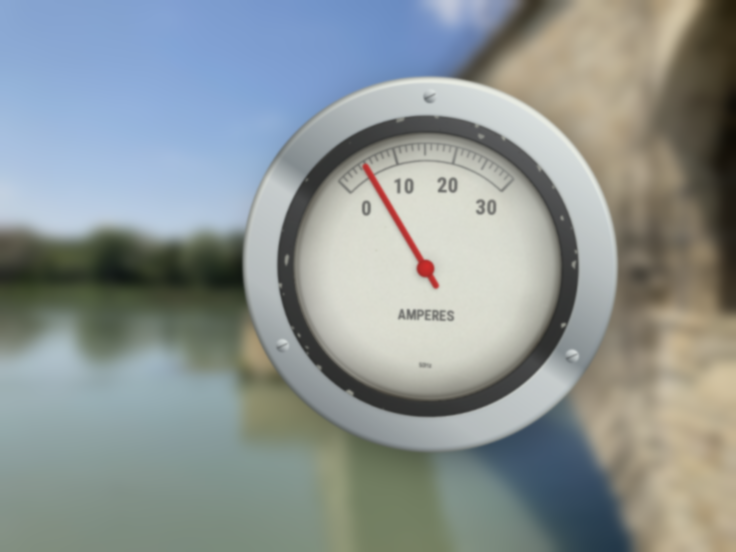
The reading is A 5
